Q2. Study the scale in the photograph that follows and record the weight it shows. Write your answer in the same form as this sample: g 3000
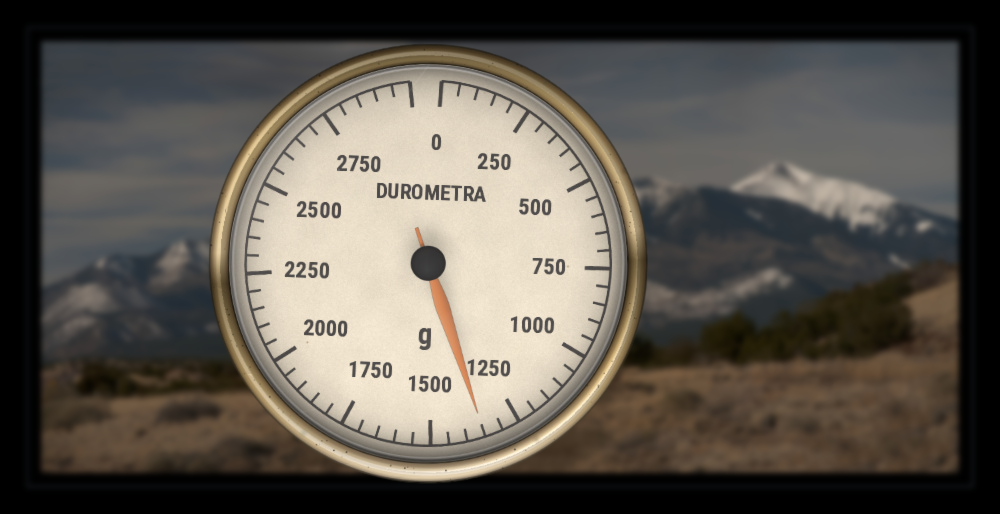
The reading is g 1350
